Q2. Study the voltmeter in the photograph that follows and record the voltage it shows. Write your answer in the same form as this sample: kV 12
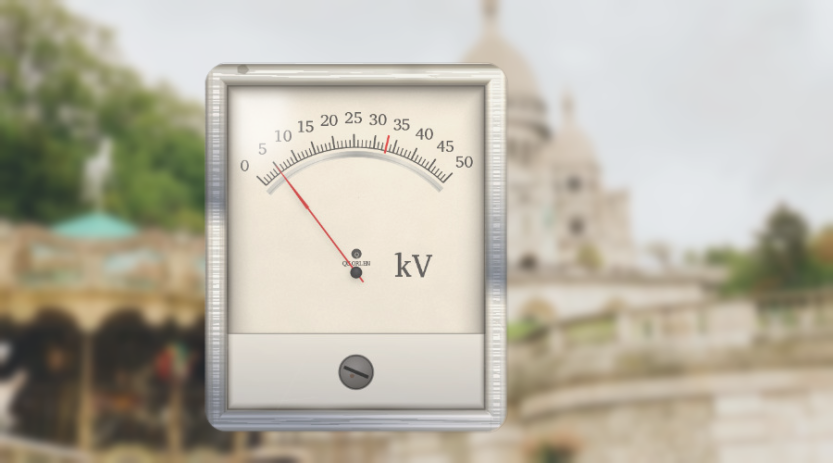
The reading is kV 5
